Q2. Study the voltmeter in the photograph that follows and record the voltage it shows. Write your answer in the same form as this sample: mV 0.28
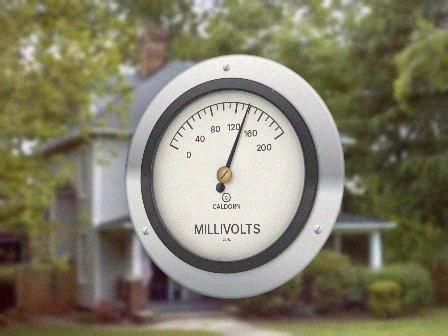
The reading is mV 140
